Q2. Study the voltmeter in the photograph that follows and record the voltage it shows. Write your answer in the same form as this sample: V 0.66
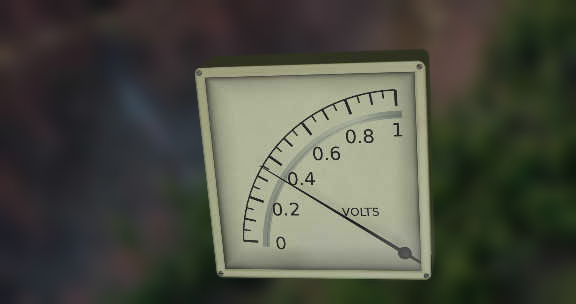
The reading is V 0.35
